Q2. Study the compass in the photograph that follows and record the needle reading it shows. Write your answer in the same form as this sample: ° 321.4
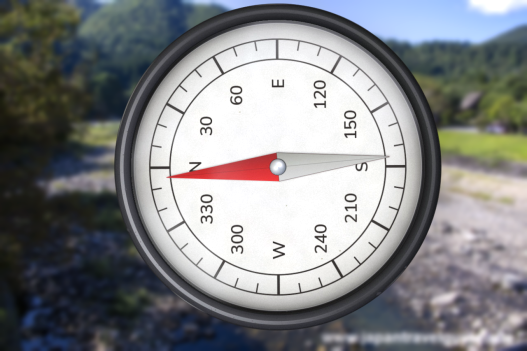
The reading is ° 355
